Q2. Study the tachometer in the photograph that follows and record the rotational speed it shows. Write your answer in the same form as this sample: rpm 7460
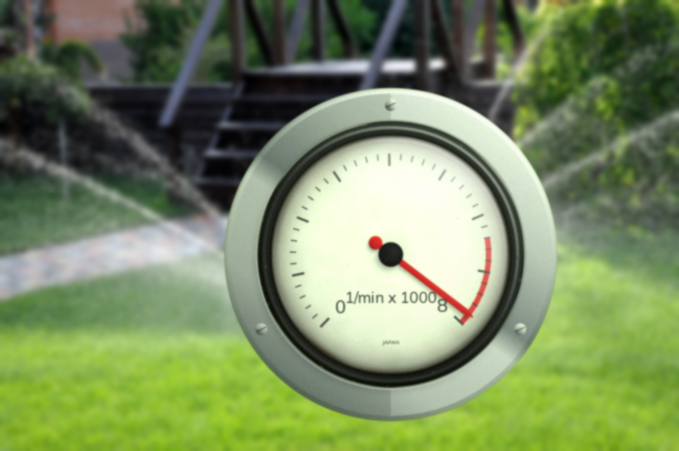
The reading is rpm 7800
